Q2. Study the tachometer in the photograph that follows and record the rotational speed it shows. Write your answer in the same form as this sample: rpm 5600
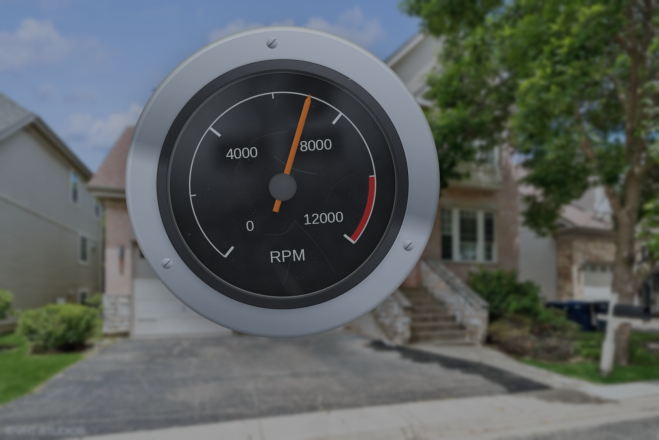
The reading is rpm 7000
